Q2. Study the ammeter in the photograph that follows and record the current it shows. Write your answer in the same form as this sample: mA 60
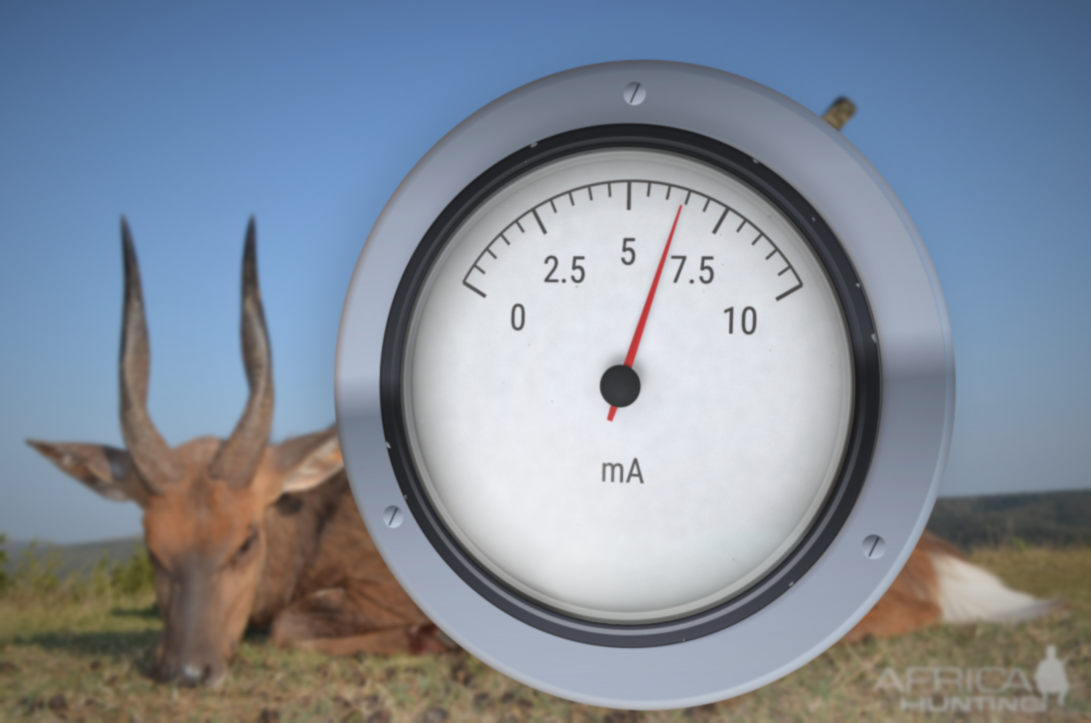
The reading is mA 6.5
